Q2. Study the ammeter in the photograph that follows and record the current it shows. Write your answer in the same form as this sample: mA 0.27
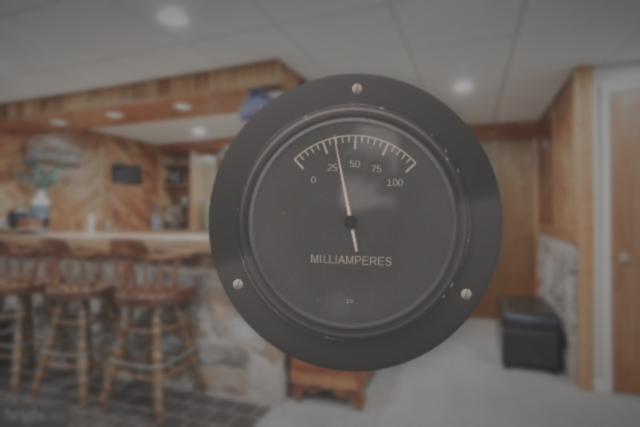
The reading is mA 35
